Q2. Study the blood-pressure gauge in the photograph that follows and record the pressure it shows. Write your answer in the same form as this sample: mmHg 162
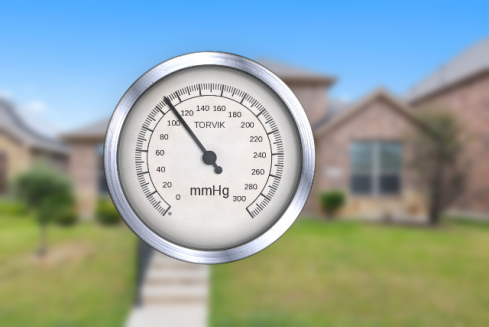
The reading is mmHg 110
